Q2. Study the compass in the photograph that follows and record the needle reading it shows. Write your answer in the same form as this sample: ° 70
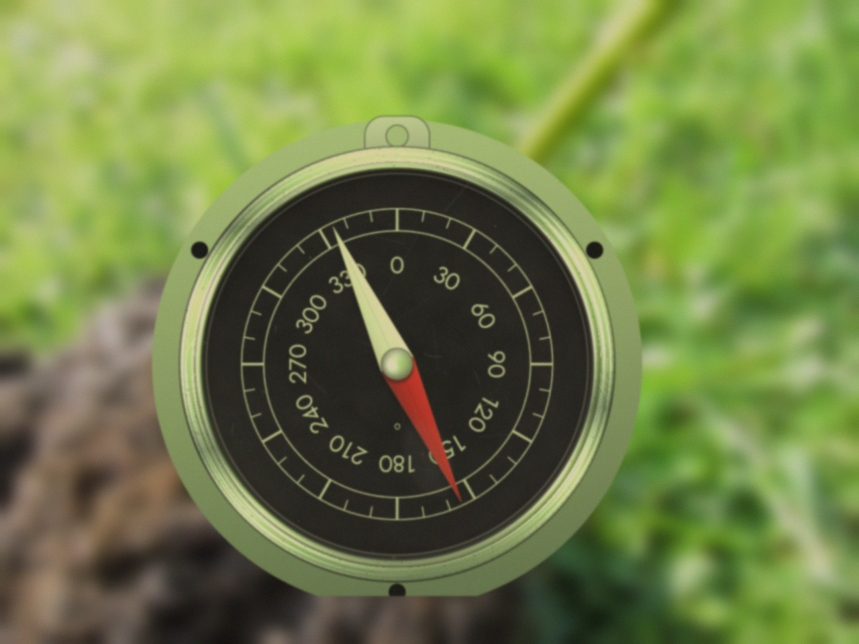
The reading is ° 155
